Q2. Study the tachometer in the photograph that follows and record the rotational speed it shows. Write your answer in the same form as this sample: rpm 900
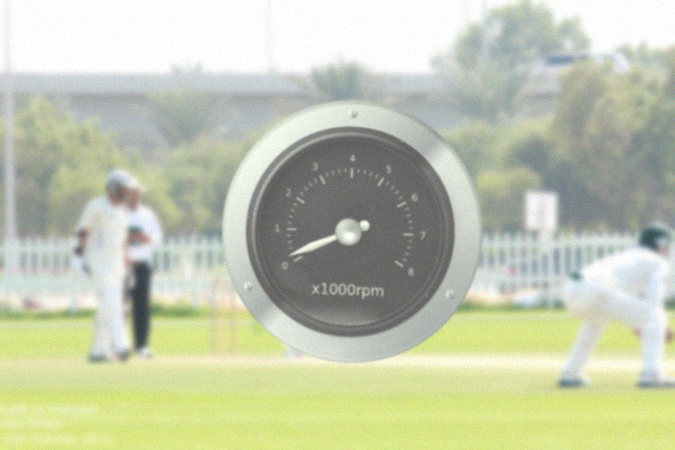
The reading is rpm 200
